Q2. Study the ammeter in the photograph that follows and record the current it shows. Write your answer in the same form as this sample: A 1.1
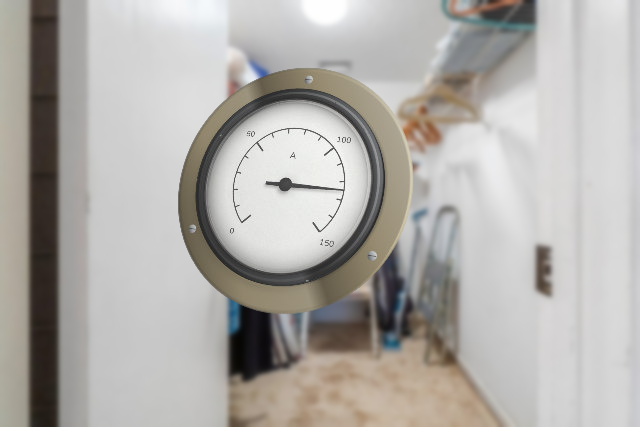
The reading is A 125
